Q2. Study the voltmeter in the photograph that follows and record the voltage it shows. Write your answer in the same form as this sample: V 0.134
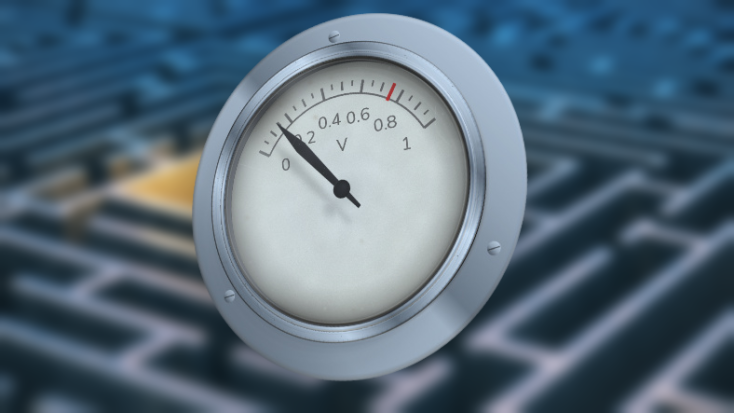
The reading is V 0.15
